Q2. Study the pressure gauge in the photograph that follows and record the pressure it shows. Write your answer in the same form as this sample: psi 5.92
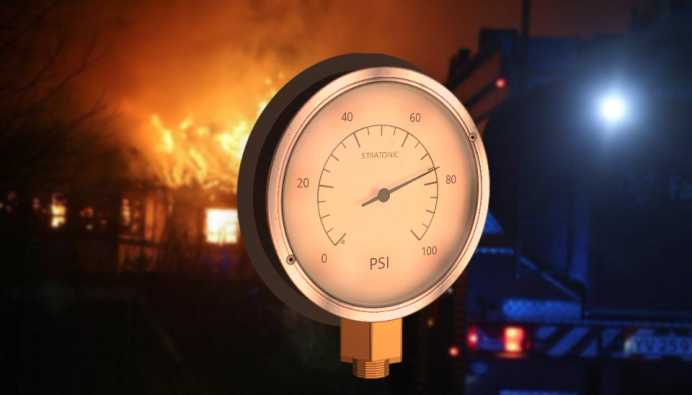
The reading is psi 75
